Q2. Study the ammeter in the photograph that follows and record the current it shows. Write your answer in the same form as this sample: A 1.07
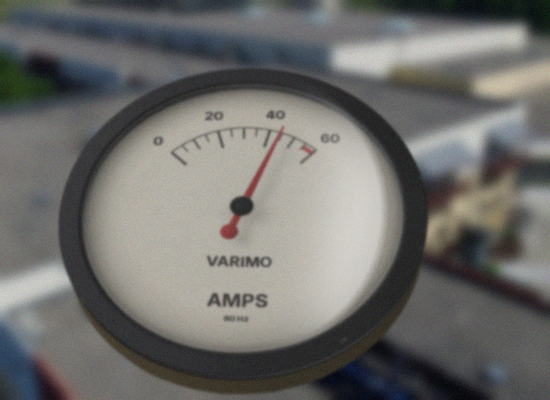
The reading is A 45
